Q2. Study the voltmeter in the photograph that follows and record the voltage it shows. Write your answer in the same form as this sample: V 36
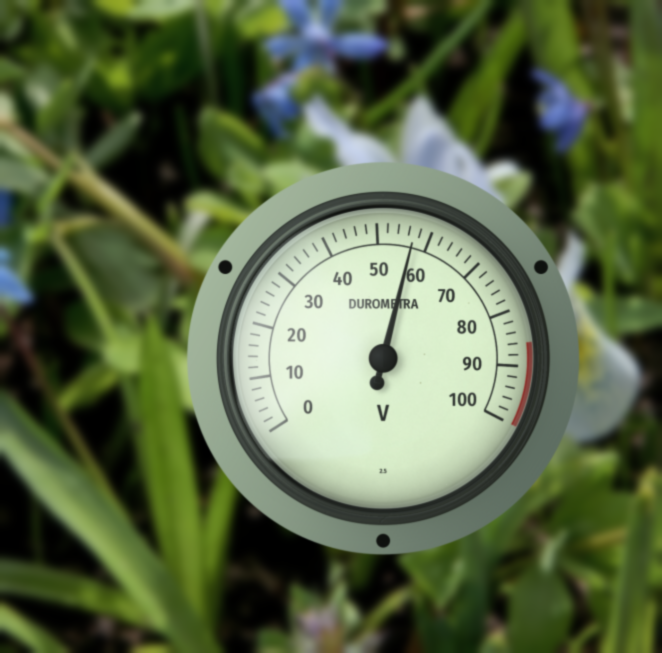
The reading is V 57
